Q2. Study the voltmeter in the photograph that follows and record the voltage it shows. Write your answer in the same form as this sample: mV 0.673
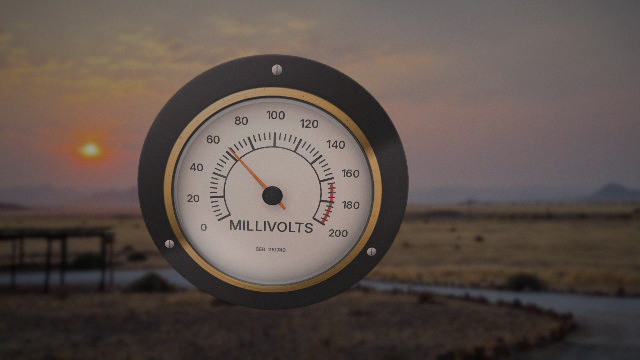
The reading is mV 64
